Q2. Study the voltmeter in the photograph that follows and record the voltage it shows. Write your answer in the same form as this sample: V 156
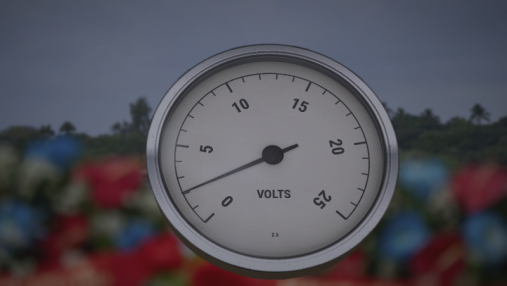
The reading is V 2
